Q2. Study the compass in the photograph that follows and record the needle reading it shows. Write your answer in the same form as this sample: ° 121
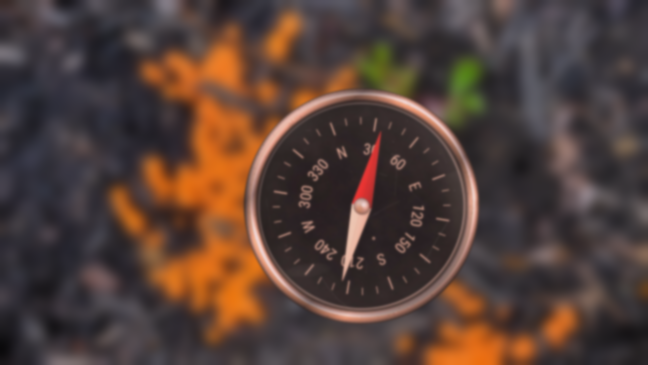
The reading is ° 35
